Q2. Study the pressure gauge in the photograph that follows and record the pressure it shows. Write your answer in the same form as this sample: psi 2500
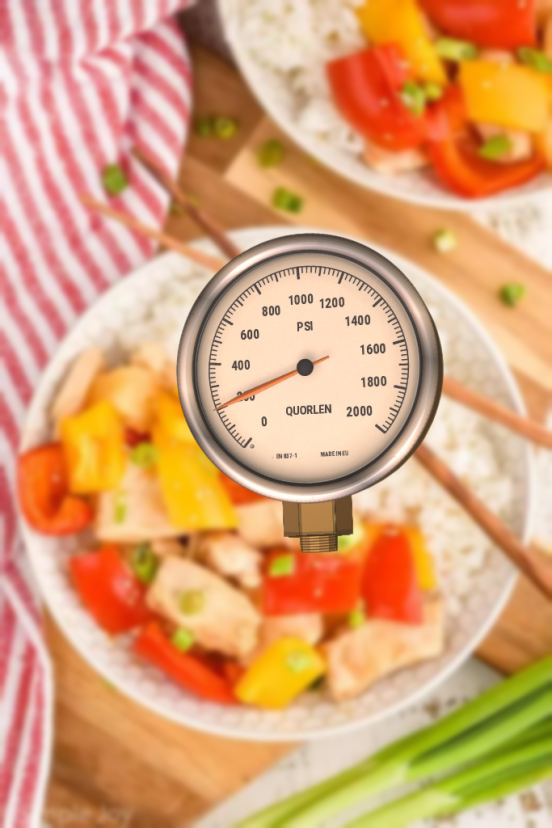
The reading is psi 200
